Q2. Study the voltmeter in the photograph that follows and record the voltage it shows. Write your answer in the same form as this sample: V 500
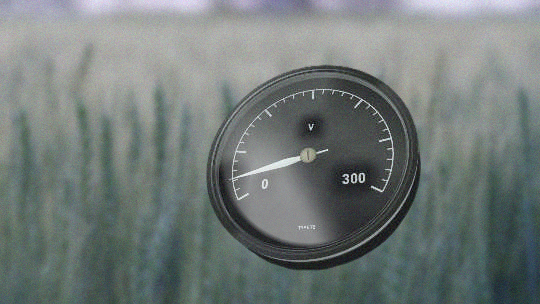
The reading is V 20
